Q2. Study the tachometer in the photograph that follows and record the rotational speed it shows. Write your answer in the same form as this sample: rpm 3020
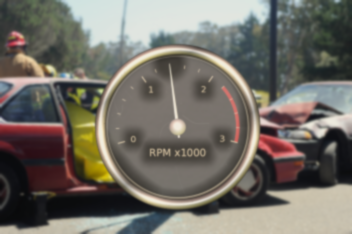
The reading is rpm 1400
